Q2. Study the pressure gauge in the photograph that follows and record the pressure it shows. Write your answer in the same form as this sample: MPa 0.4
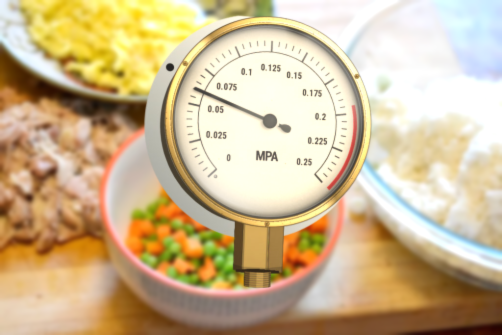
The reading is MPa 0.06
